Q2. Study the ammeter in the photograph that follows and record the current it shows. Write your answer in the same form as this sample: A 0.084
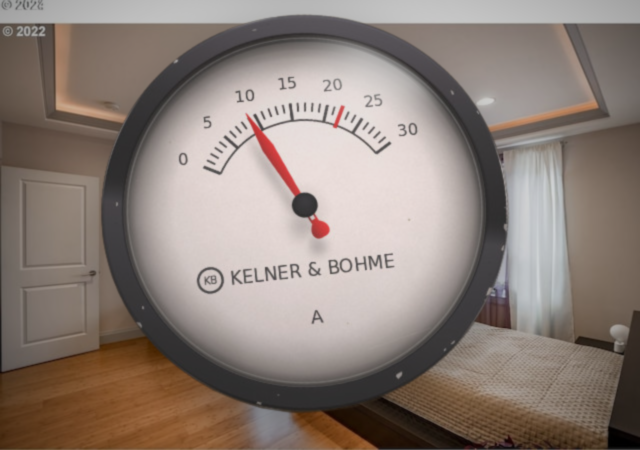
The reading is A 9
